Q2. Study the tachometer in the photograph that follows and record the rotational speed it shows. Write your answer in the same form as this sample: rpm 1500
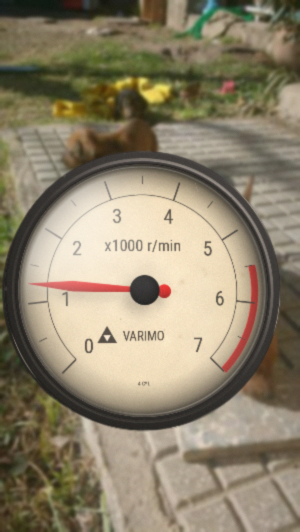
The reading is rpm 1250
